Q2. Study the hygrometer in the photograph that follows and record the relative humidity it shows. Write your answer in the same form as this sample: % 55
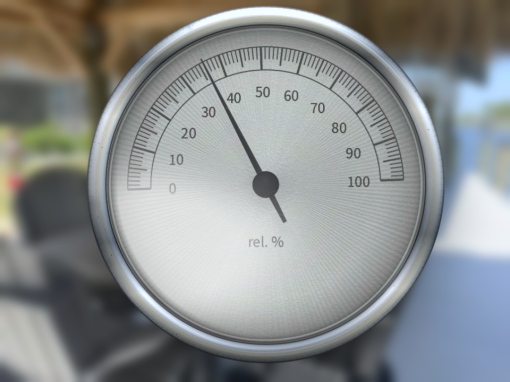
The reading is % 36
